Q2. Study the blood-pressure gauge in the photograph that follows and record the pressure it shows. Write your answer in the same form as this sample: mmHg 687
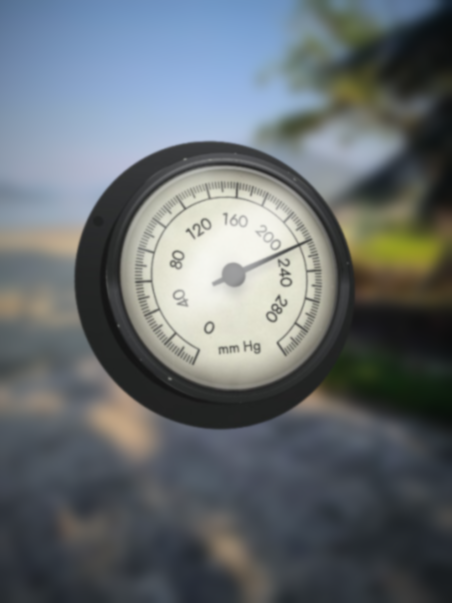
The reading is mmHg 220
